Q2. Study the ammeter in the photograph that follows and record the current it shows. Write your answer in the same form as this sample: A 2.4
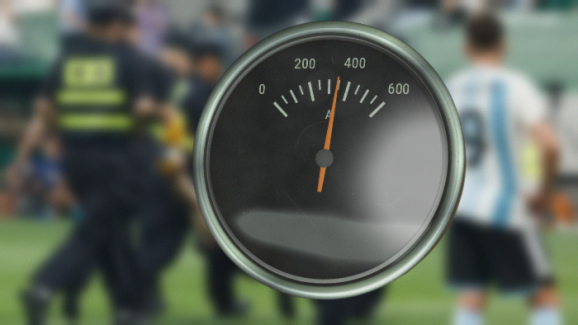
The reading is A 350
